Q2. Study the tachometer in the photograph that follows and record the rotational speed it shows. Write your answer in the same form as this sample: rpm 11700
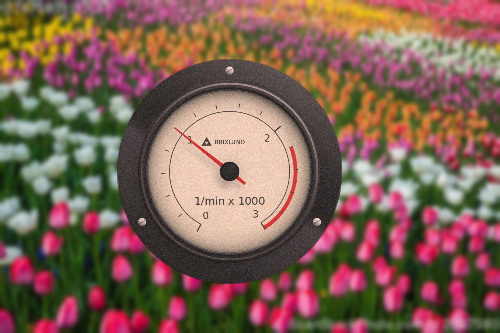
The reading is rpm 1000
